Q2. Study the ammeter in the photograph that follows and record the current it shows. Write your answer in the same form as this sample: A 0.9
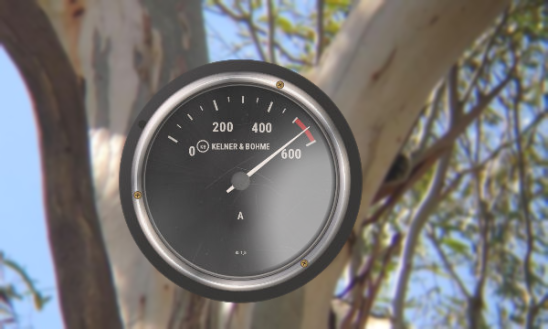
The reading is A 550
